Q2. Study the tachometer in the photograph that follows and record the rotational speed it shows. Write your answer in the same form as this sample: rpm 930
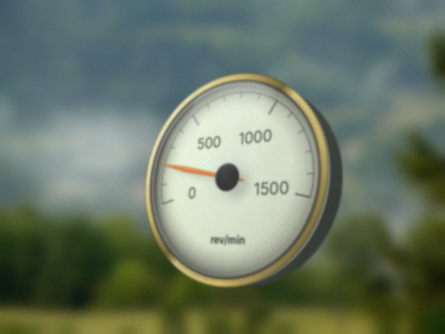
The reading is rpm 200
